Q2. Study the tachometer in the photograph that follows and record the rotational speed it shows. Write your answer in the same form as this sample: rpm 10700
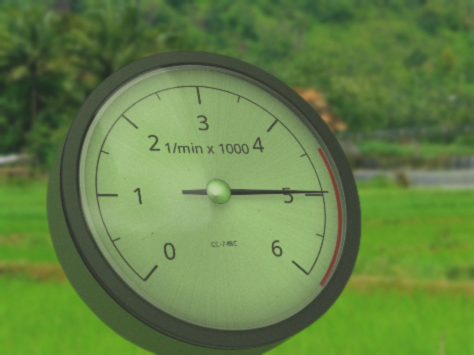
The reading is rpm 5000
